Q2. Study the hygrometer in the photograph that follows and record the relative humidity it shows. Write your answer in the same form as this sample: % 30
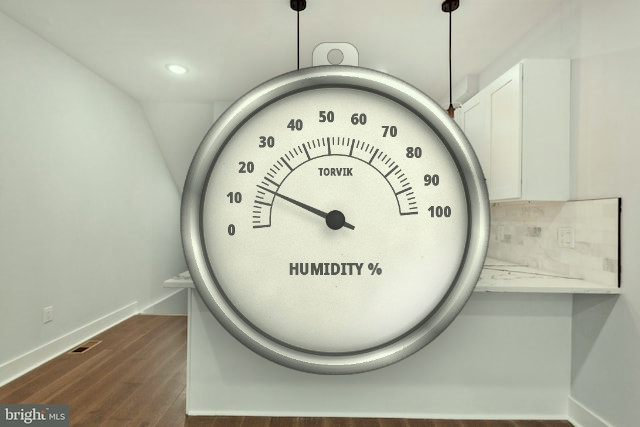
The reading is % 16
